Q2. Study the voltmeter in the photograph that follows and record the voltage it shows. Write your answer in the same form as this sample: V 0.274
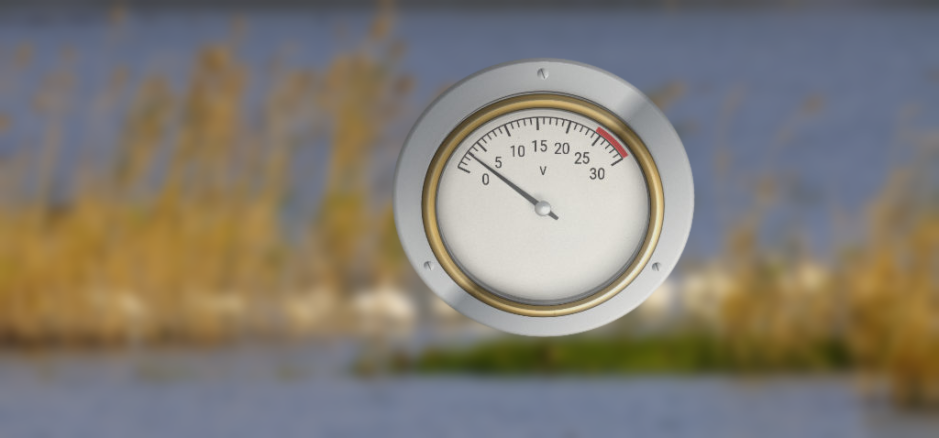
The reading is V 3
